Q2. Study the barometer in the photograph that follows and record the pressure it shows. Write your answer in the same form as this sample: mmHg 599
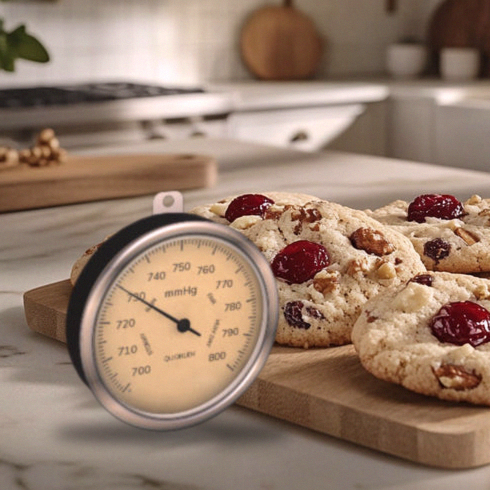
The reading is mmHg 730
